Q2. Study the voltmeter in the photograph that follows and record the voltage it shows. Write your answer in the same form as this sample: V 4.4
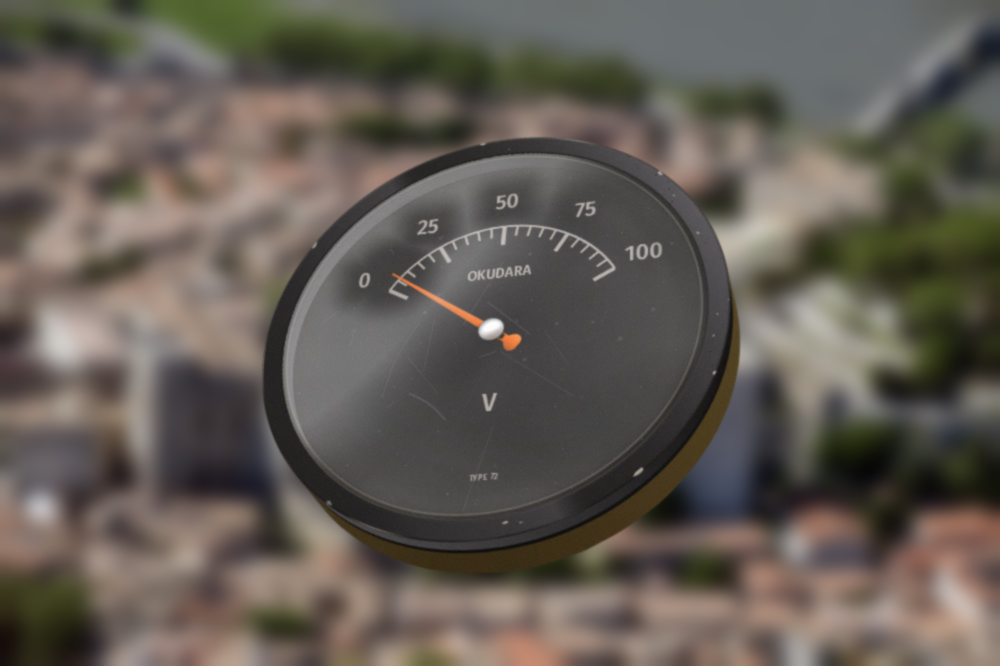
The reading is V 5
